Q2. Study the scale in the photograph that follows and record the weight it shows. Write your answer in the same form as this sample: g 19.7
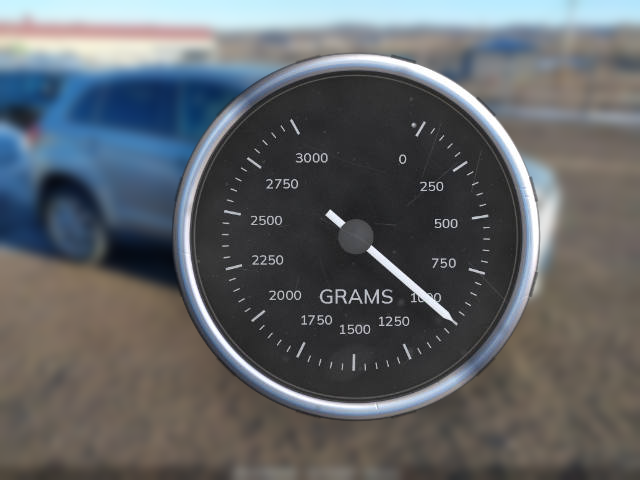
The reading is g 1000
